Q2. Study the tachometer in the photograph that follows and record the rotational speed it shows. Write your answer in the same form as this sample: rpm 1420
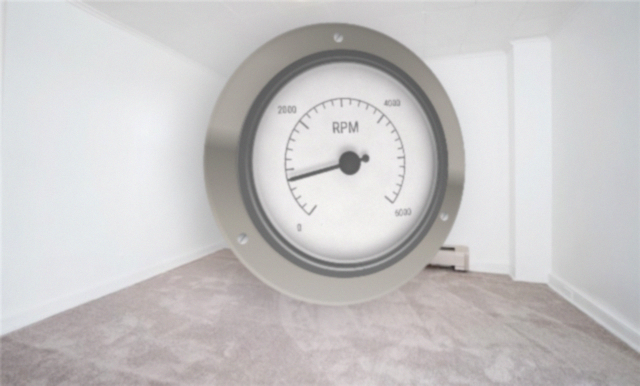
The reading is rpm 800
